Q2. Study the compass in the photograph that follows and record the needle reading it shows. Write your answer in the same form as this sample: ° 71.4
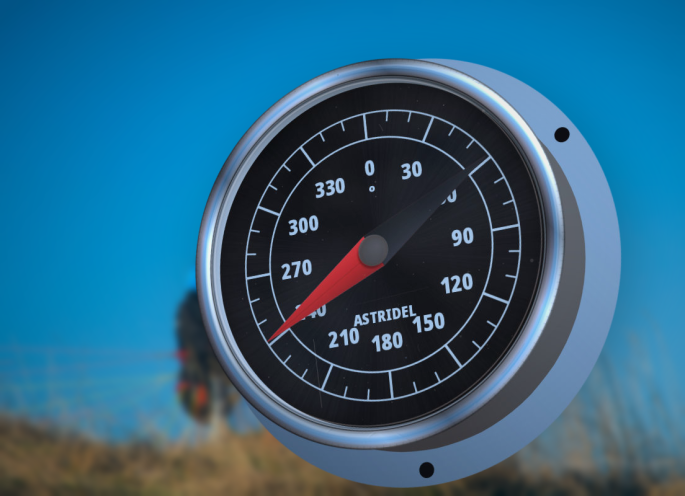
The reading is ° 240
